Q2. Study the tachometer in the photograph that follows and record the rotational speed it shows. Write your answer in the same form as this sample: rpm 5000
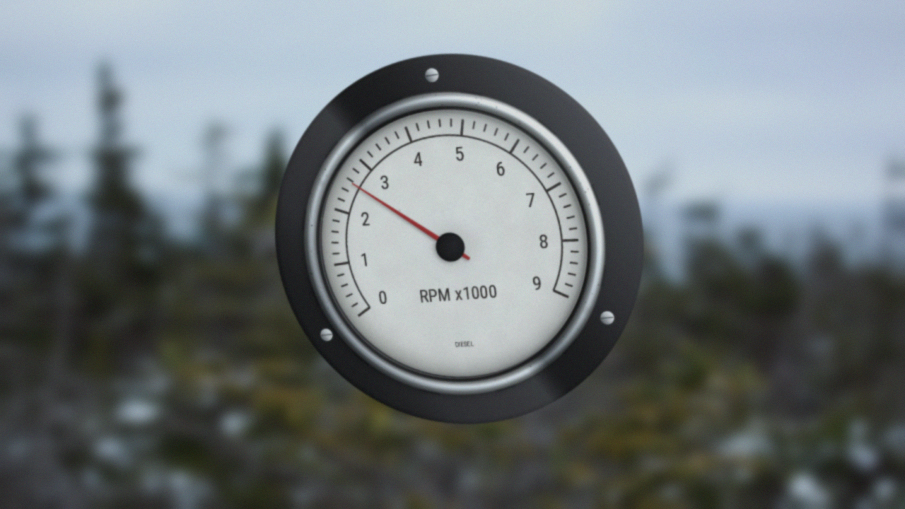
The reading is rpm 2600
